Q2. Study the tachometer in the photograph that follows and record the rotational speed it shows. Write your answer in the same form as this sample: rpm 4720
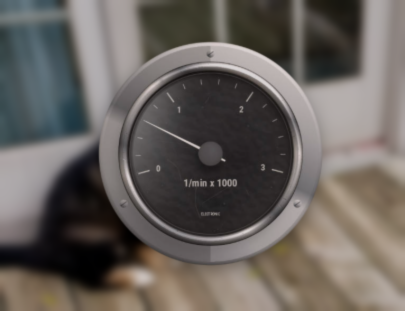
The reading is rpm 600
